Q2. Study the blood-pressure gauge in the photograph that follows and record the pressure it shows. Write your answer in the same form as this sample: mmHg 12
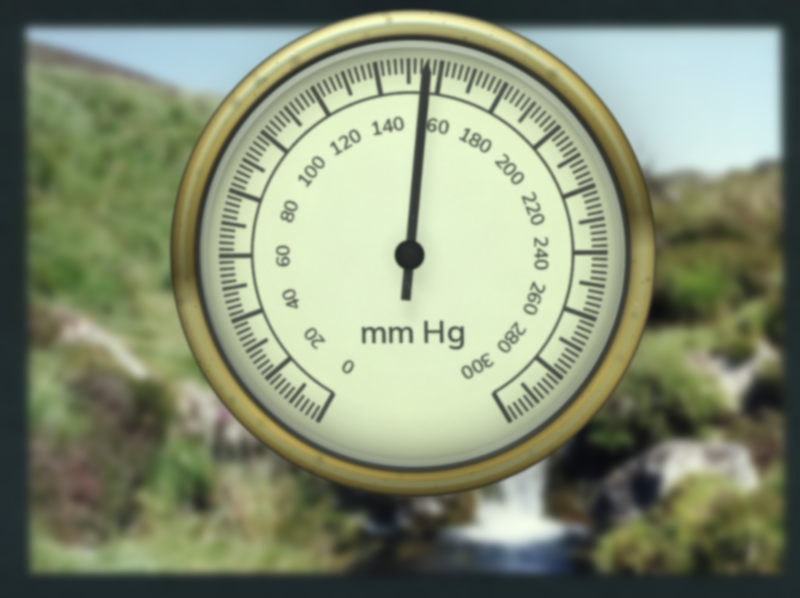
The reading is mmHg 156
